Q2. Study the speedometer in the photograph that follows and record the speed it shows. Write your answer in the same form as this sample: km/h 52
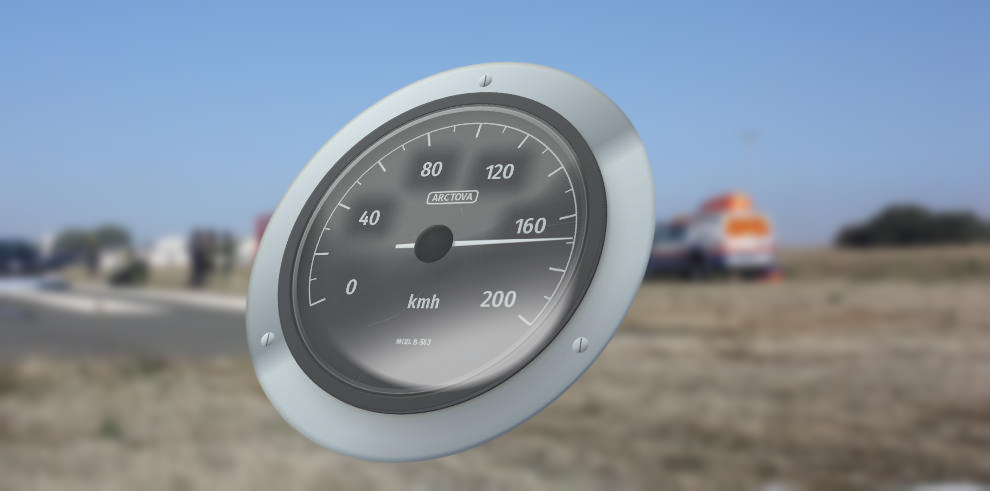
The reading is km/h 170
